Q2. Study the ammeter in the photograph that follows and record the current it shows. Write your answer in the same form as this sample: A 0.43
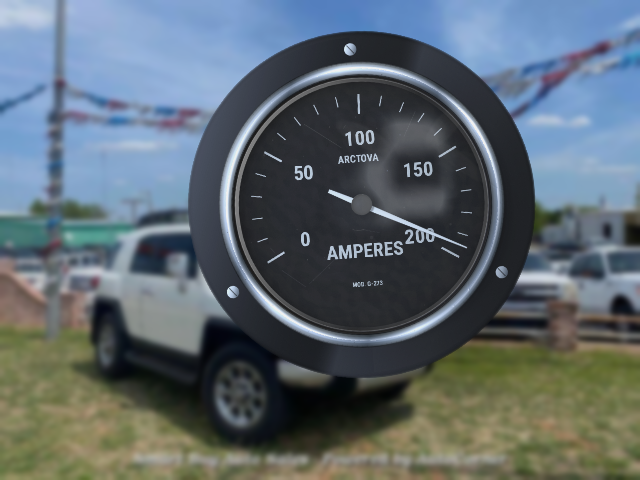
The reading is A 195
